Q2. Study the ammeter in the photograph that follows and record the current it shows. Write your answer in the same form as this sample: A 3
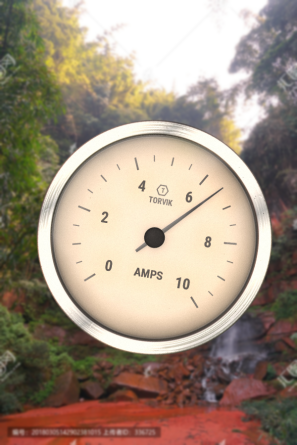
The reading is A 6.5
